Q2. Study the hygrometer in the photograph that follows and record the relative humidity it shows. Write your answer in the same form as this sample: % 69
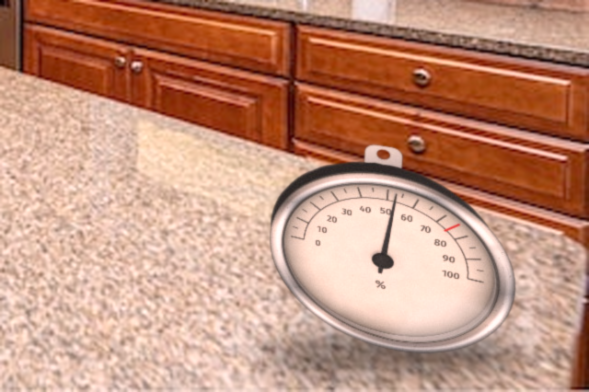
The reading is % 52.5
